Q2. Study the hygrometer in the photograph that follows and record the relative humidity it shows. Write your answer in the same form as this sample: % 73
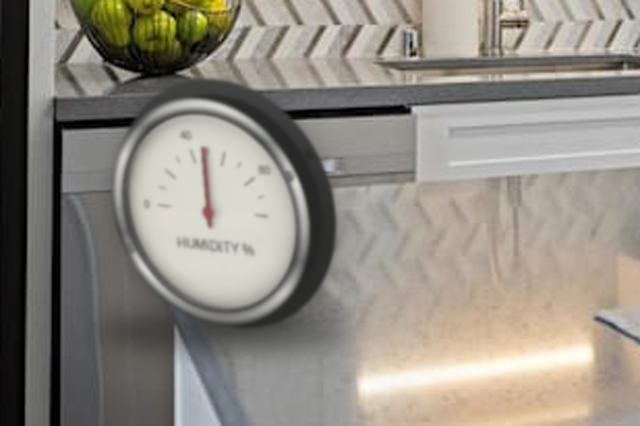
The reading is % 50
